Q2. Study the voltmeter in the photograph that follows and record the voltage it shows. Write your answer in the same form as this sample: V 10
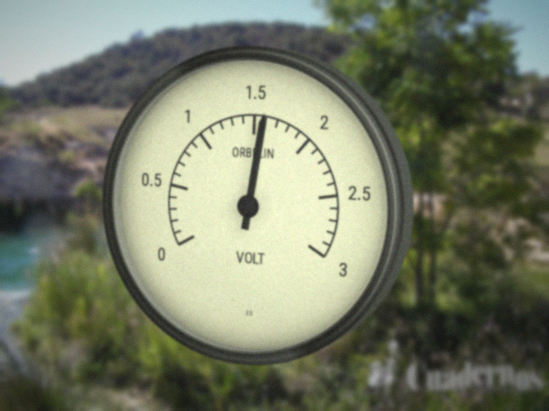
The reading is V 1.6
